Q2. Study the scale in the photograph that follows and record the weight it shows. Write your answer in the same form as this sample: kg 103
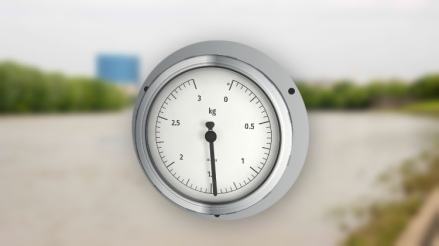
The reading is kg 1.45
